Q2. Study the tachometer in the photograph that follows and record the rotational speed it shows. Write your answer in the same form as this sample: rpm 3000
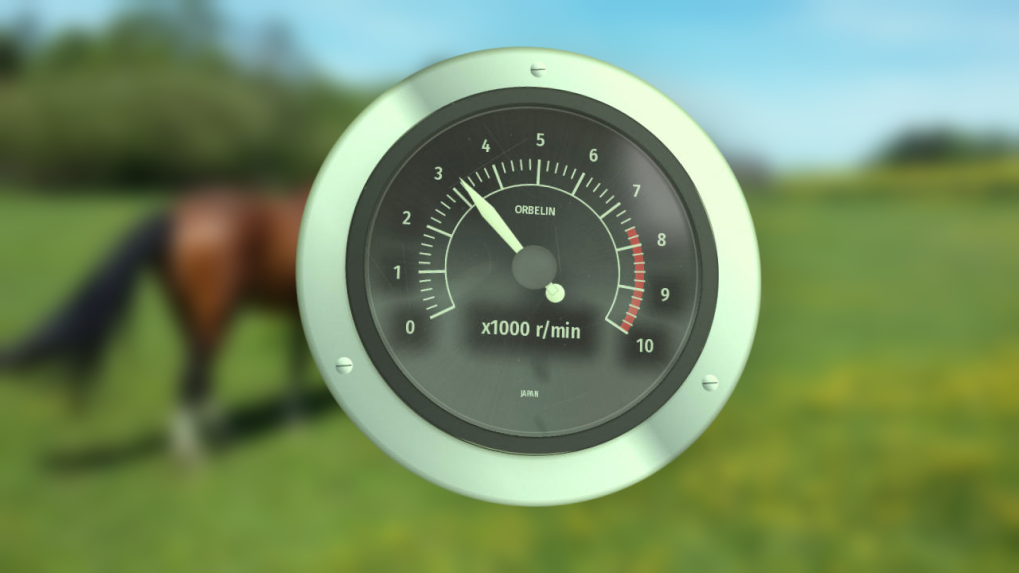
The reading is rpm 3200
